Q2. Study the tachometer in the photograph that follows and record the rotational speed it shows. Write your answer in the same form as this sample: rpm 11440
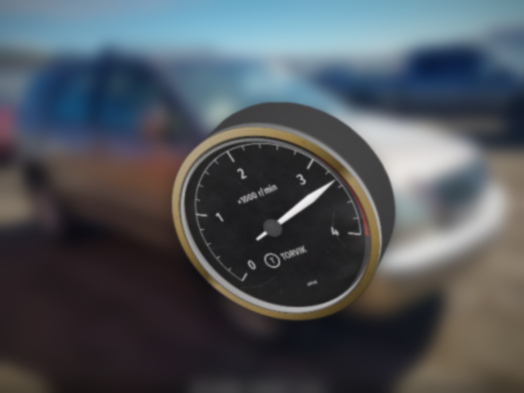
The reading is rpm 3300
